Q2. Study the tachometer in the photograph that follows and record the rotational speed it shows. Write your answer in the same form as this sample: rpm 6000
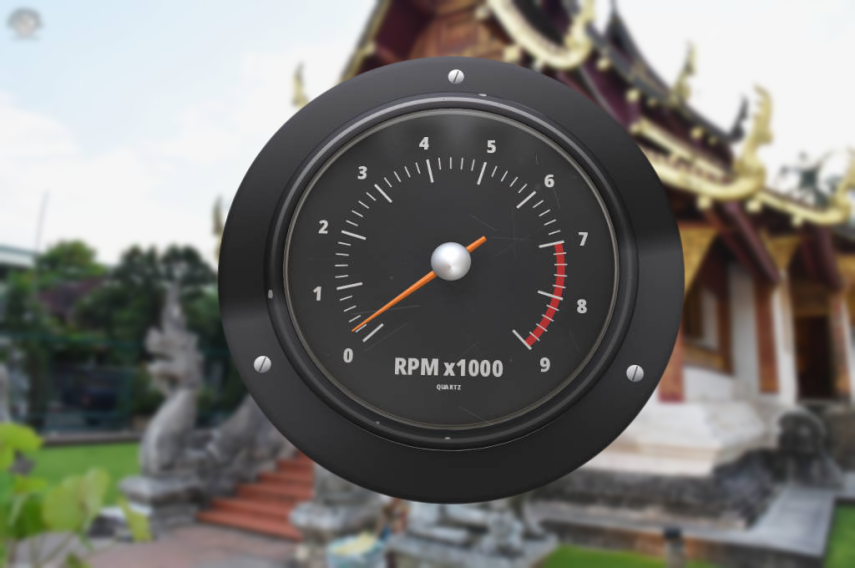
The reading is rpm 200
